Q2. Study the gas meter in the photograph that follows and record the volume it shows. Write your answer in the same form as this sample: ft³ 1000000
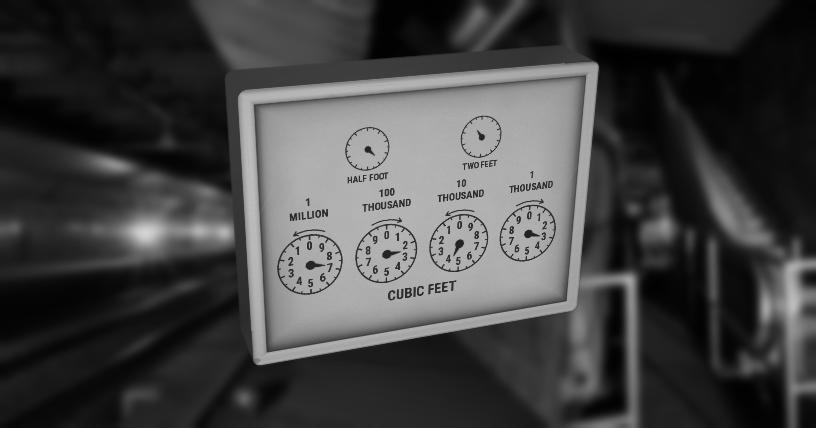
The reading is ft³ 724300
